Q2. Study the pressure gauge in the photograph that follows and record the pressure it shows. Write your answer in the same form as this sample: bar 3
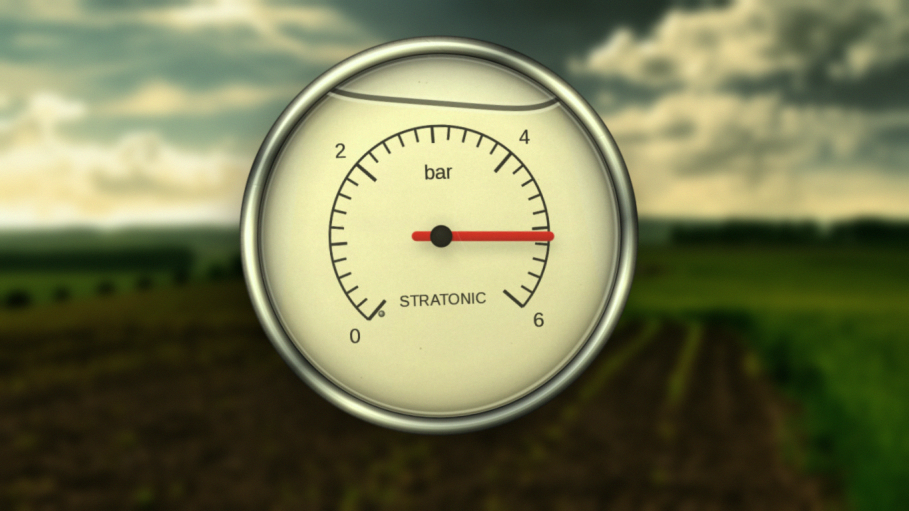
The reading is bar 5.1
